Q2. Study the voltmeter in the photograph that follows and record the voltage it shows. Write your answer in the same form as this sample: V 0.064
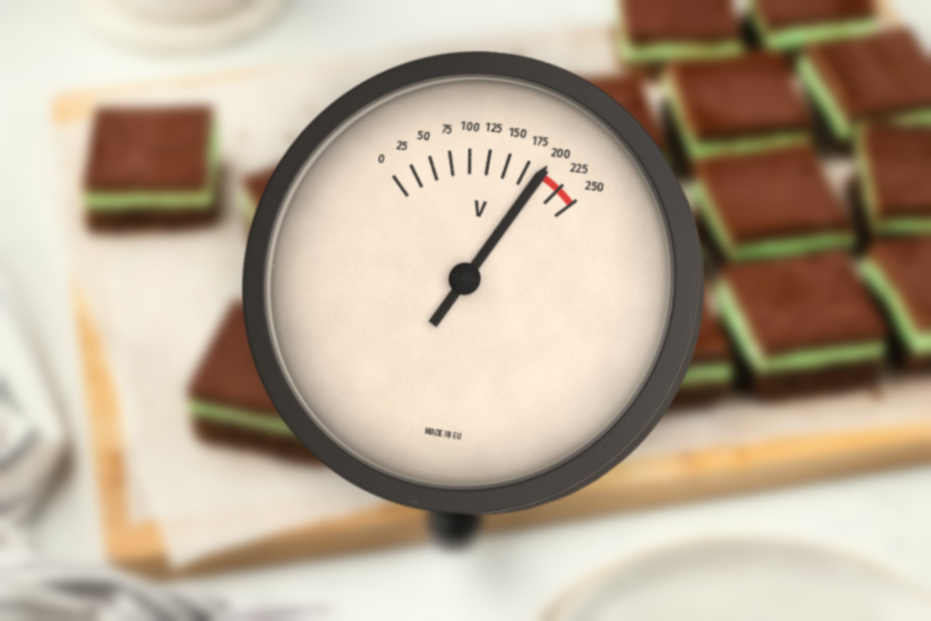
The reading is V 200
